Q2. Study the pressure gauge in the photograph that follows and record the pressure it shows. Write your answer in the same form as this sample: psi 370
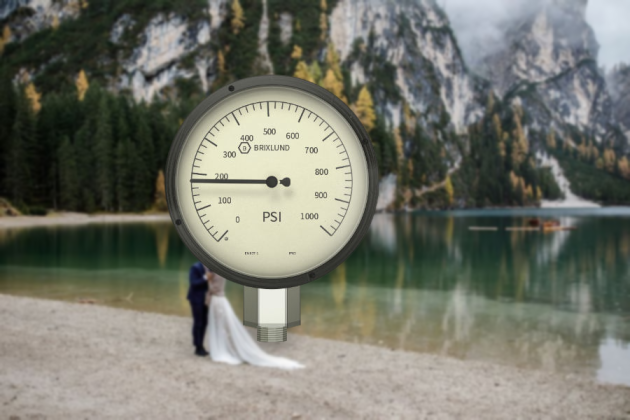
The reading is psi 180
